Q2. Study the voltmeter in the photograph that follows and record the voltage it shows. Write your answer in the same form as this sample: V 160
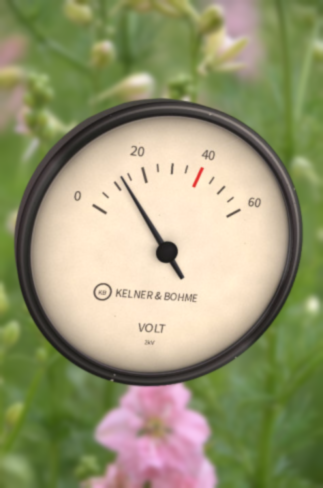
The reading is V 12.5
